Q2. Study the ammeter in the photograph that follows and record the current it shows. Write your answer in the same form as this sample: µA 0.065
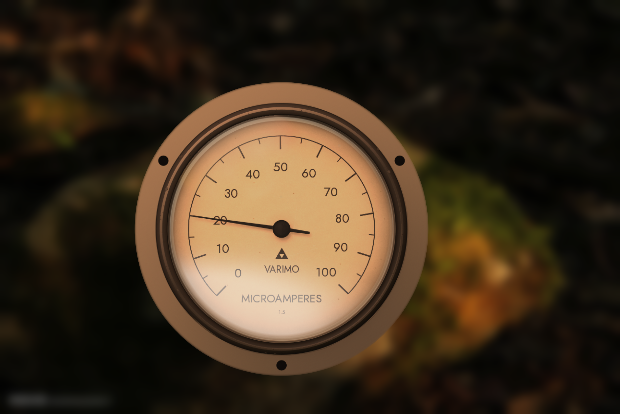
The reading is µA 20
